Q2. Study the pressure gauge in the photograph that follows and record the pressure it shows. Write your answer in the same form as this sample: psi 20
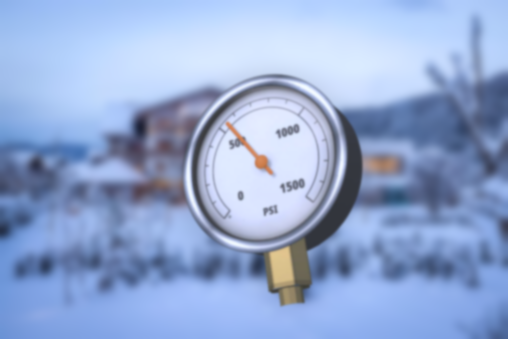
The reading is psi 550
